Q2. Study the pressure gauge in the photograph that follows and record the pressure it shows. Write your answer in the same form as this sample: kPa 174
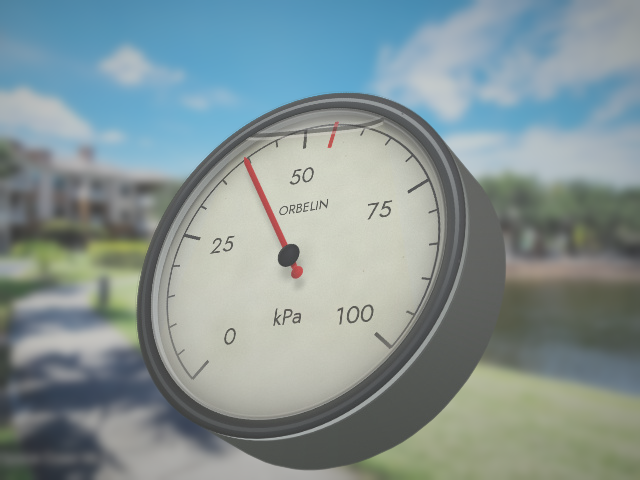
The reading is kPa 40
